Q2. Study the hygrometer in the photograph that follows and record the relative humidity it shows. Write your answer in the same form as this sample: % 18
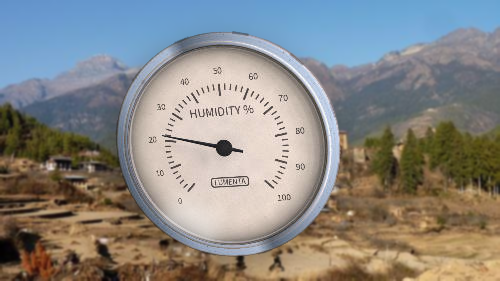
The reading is % 22
